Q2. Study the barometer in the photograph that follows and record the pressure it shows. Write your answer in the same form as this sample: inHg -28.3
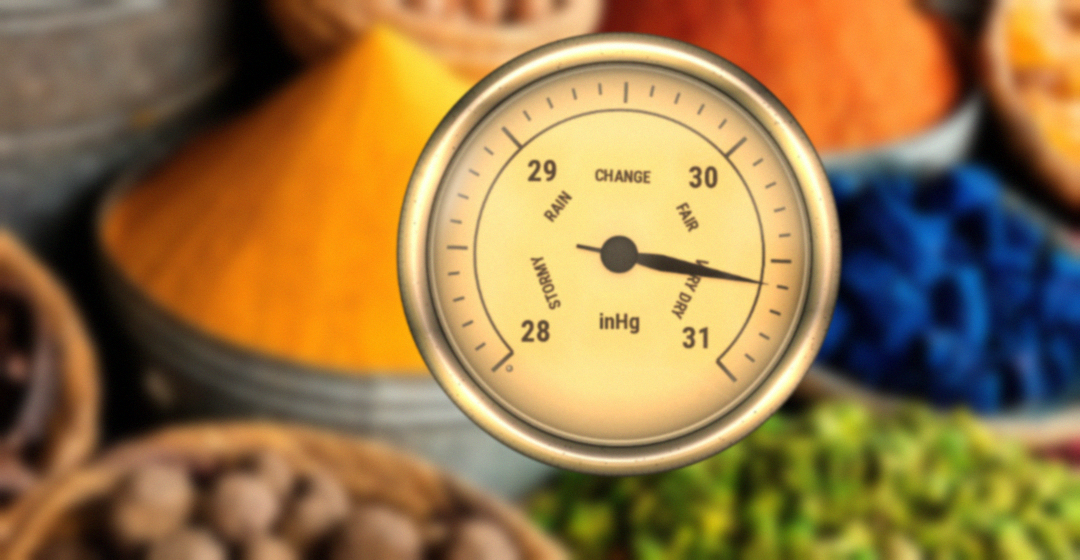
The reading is inHg 30.6
